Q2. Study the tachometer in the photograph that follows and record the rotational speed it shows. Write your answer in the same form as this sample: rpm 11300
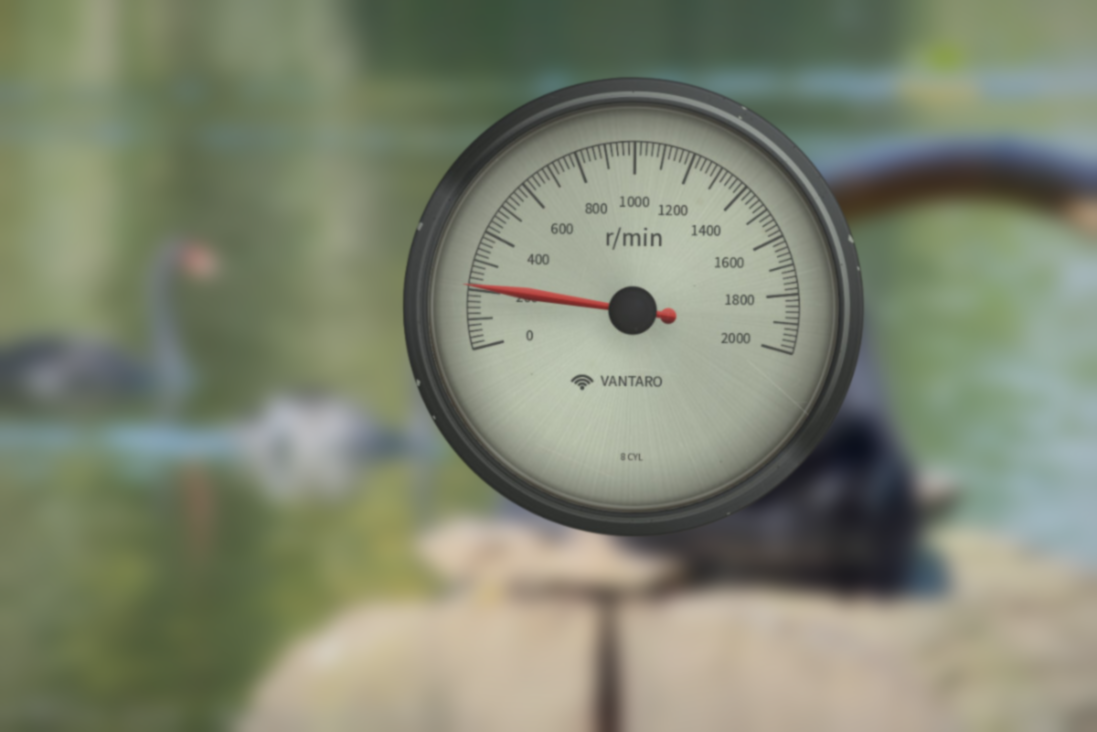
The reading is rpm 220
